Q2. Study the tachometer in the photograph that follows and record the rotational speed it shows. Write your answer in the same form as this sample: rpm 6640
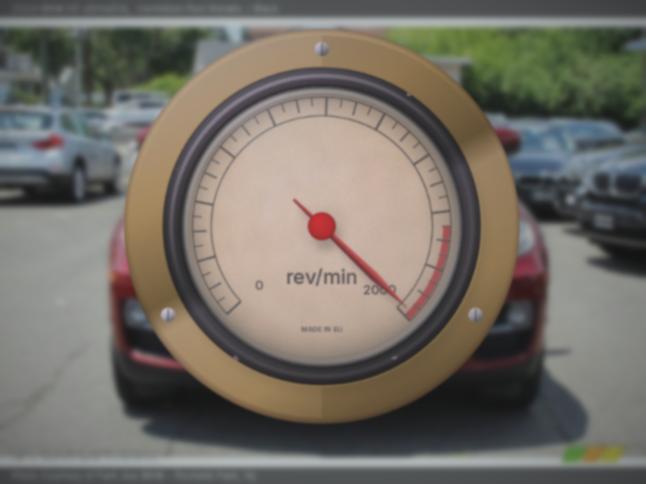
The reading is rpm 1975
